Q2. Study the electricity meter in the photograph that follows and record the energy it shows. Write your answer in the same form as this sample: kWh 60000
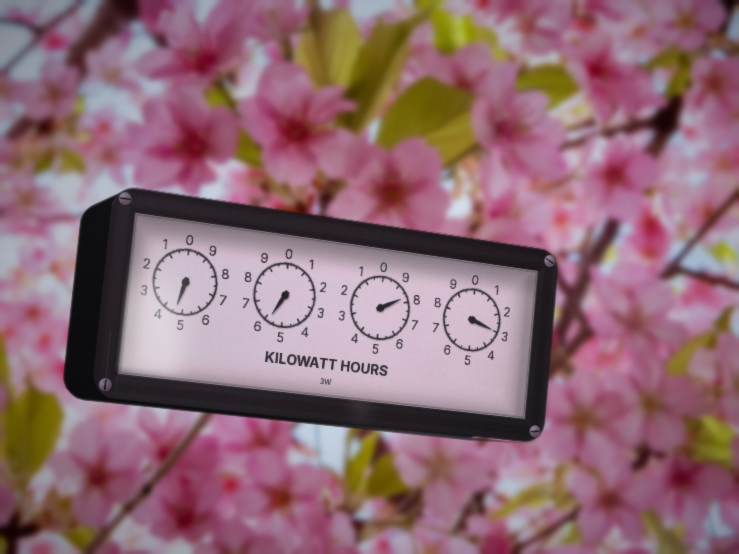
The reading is kWh 4583
